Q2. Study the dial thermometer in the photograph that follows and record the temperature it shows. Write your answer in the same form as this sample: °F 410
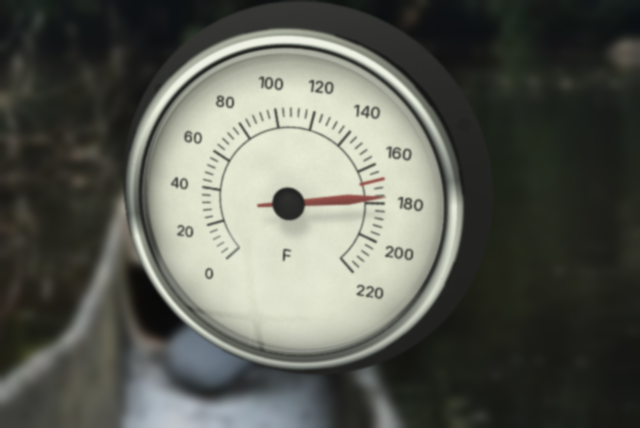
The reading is °F 176
